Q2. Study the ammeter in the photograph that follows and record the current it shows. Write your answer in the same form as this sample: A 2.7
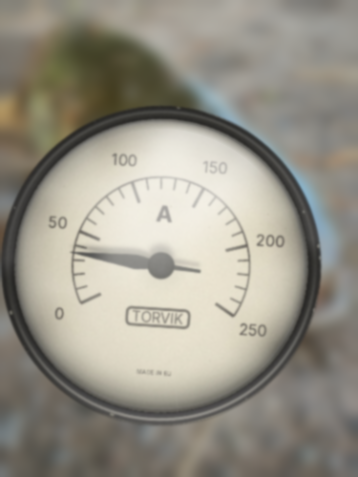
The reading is A 35
